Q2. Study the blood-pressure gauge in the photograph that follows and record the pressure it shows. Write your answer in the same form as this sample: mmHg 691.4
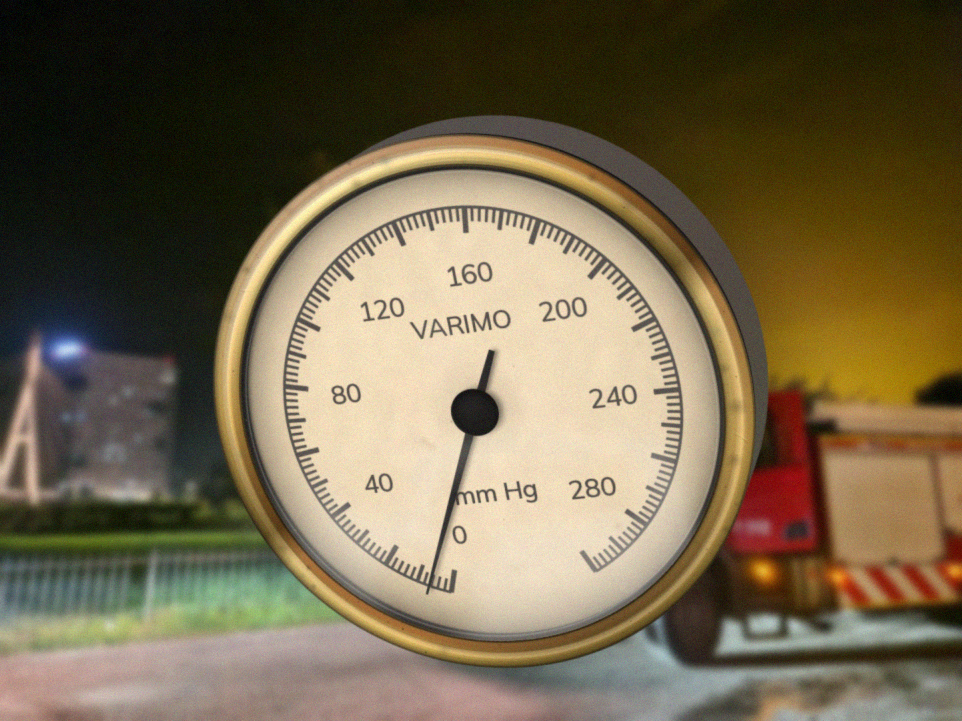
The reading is mmHg 6
